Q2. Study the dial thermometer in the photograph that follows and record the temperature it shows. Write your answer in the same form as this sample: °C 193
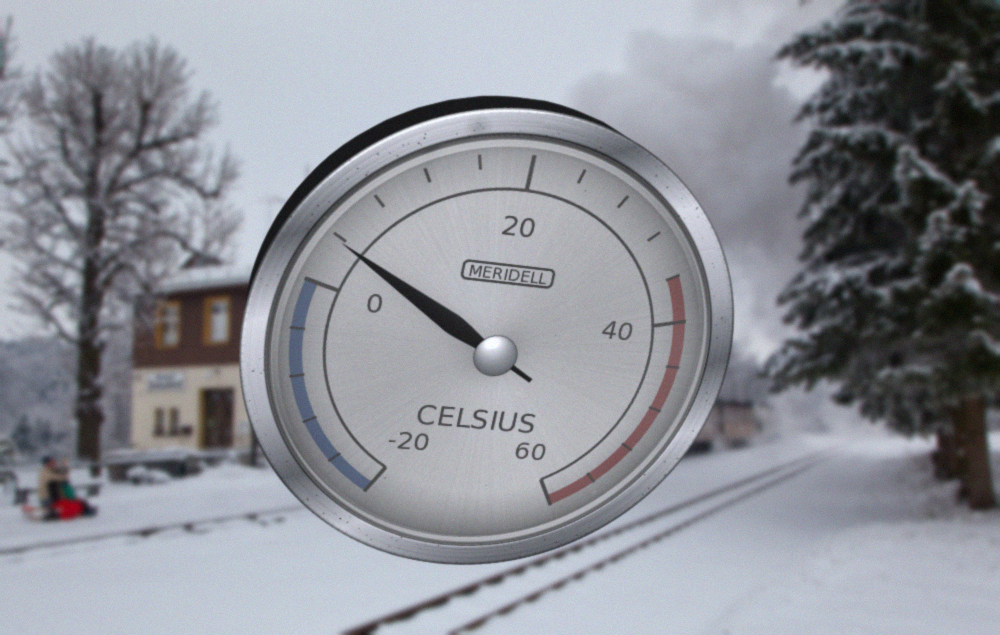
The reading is °C 4
